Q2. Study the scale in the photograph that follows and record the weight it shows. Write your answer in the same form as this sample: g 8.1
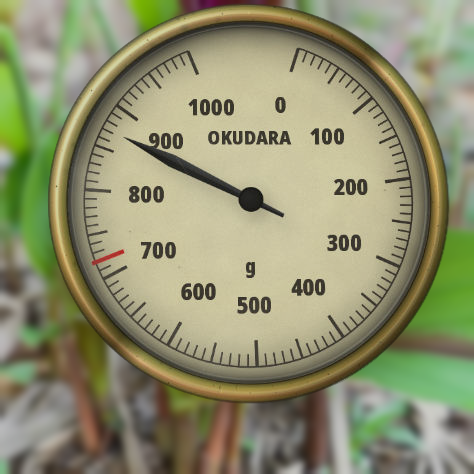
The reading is g 870
